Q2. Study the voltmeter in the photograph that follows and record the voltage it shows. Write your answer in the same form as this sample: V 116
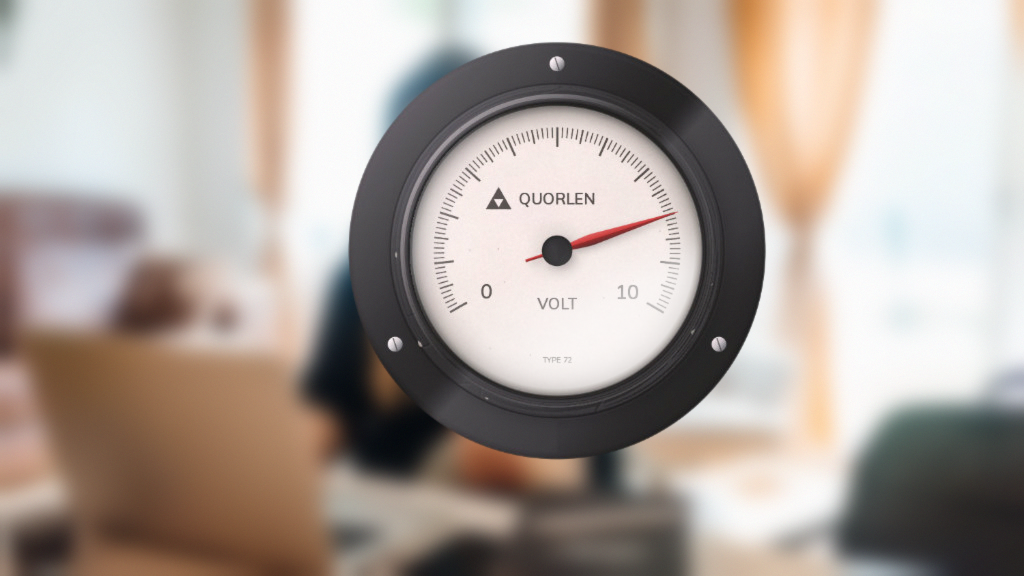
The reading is V 8
